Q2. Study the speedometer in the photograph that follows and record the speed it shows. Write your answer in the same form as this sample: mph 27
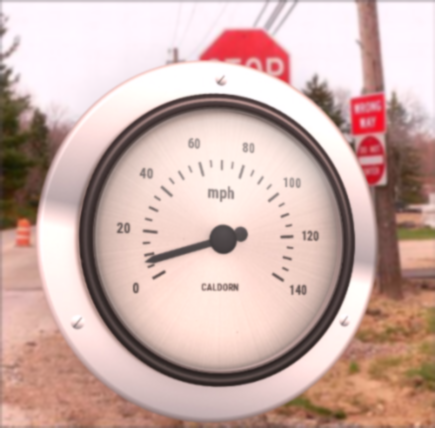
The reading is mph 7.5
